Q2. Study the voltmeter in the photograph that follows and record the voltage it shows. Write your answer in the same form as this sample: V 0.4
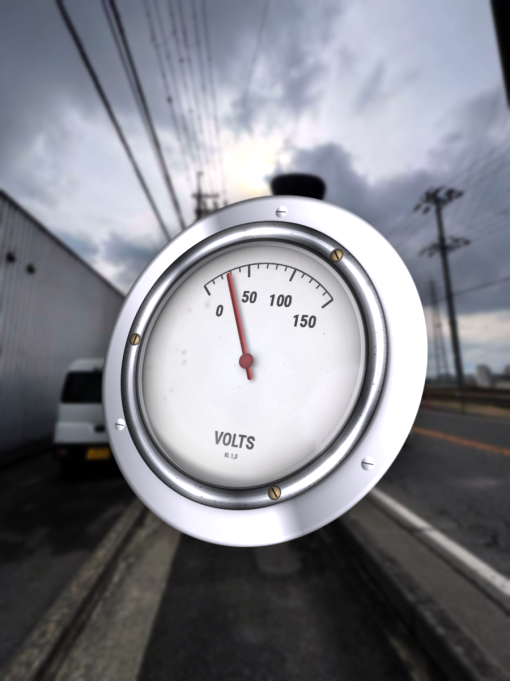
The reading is V 30
